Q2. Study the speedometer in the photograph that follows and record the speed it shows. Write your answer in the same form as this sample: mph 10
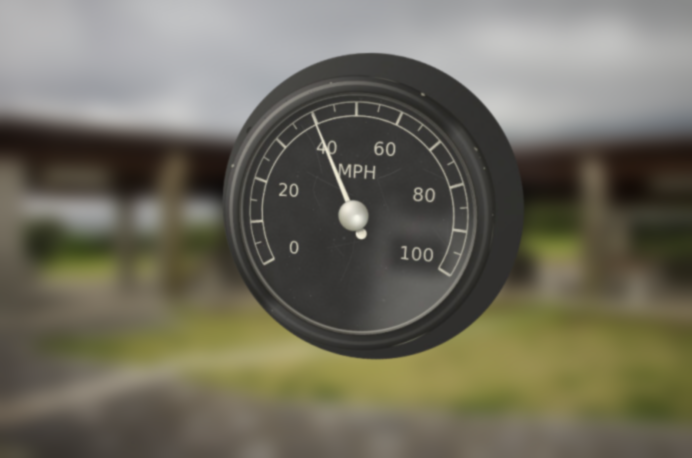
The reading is mph 40
